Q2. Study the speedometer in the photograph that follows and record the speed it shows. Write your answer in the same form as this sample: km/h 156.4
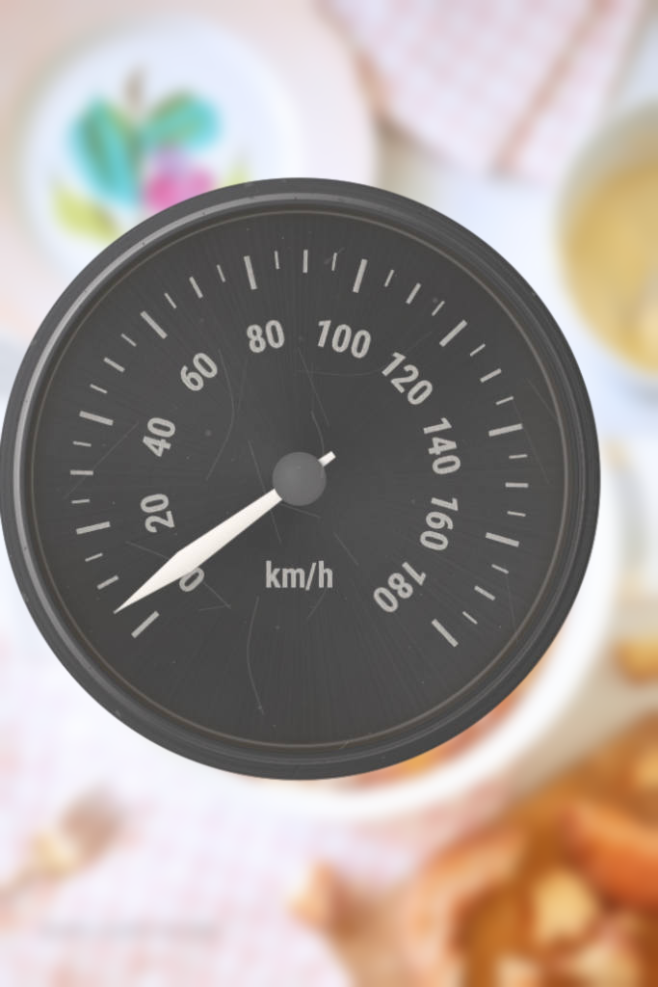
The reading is km/h 5
